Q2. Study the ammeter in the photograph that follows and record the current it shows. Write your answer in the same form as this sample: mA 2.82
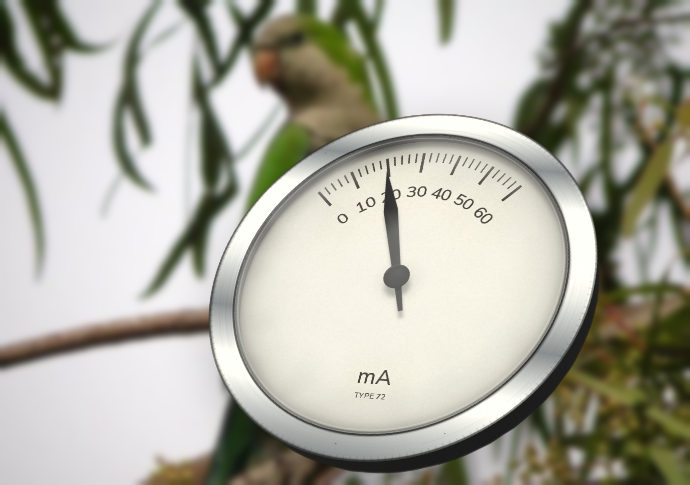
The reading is mA 20
